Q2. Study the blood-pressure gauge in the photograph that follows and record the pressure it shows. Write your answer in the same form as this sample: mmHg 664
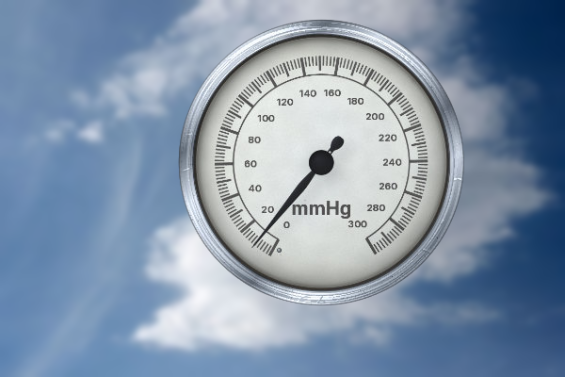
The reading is mmHg 10
